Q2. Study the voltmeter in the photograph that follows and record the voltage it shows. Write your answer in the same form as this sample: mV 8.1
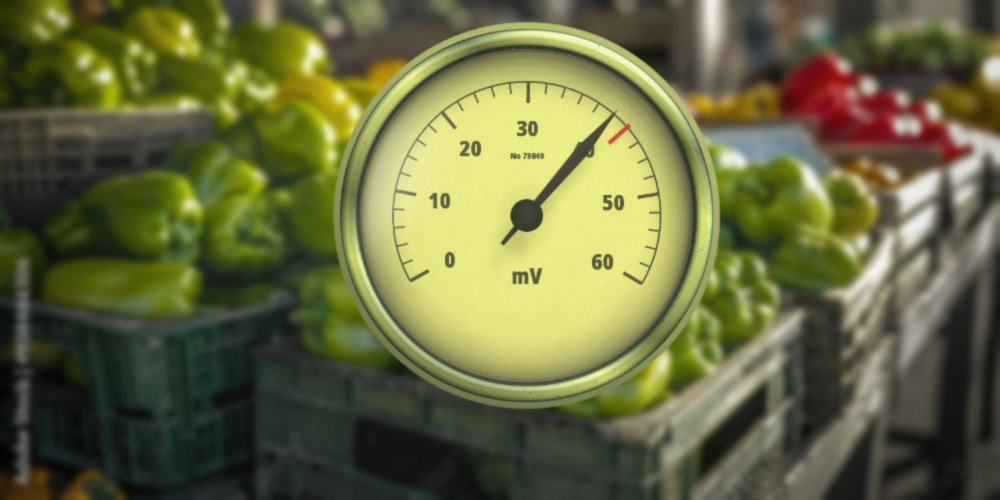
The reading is mV 40
